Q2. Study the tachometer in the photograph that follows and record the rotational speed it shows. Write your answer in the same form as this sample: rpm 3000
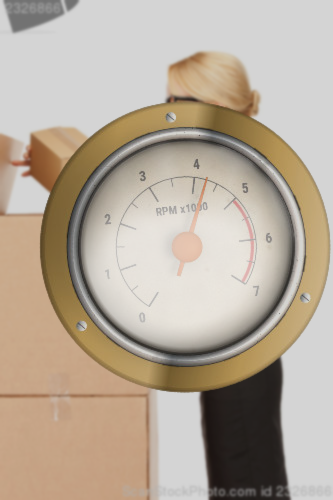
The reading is rpm 4250
